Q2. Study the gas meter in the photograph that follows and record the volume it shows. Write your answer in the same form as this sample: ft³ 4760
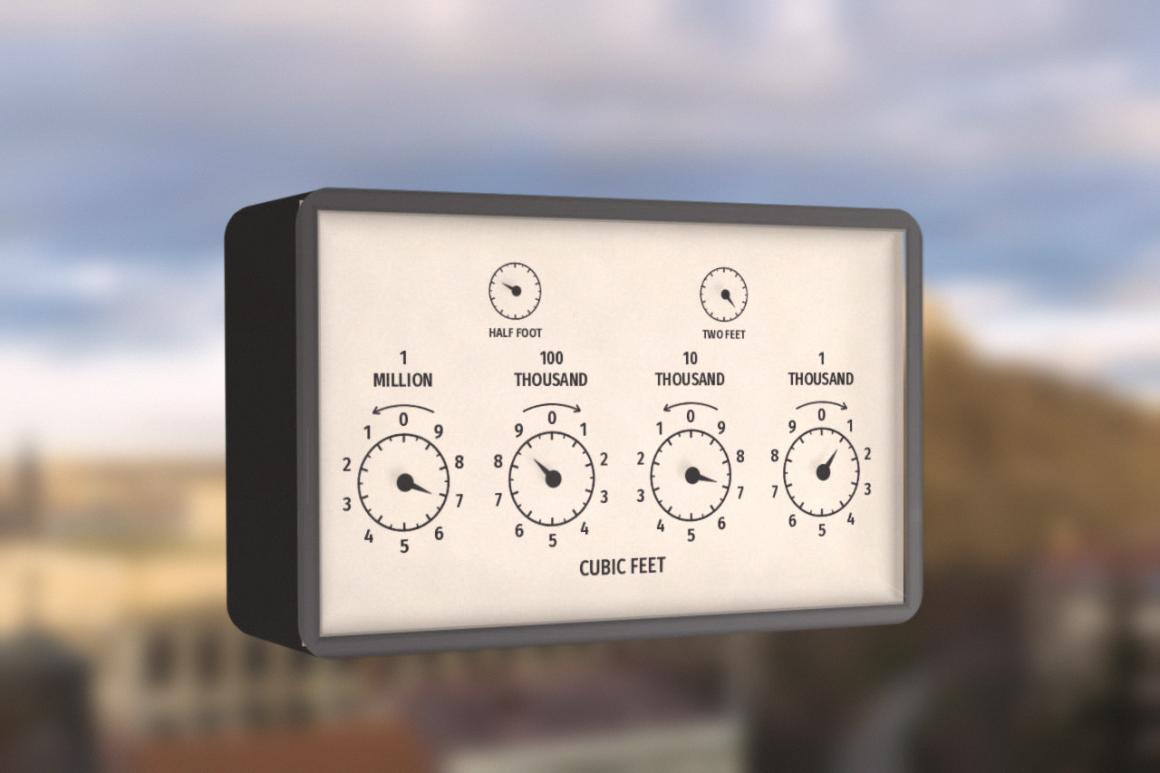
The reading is ft³ 687100
